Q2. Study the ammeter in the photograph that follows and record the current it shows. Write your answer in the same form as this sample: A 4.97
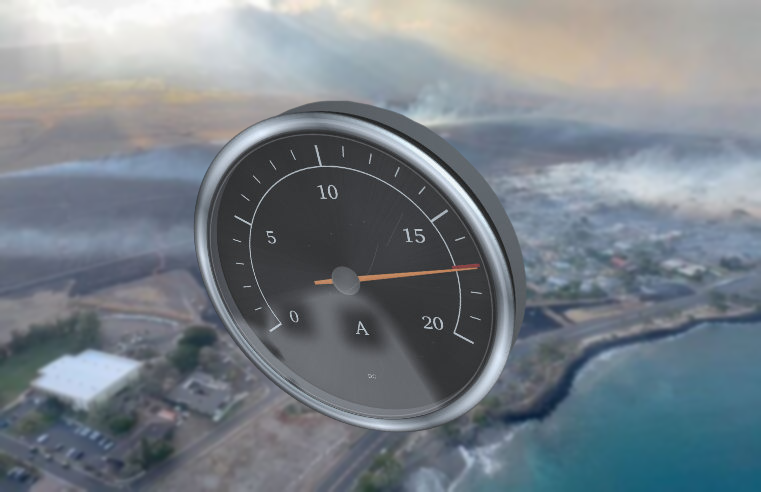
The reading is A 17
